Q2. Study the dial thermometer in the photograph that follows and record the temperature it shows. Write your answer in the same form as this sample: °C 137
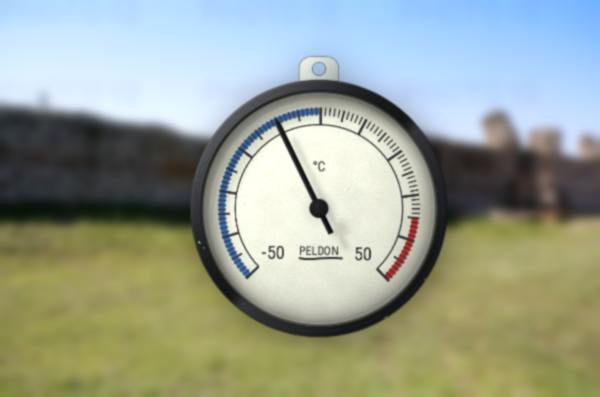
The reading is °C -10
